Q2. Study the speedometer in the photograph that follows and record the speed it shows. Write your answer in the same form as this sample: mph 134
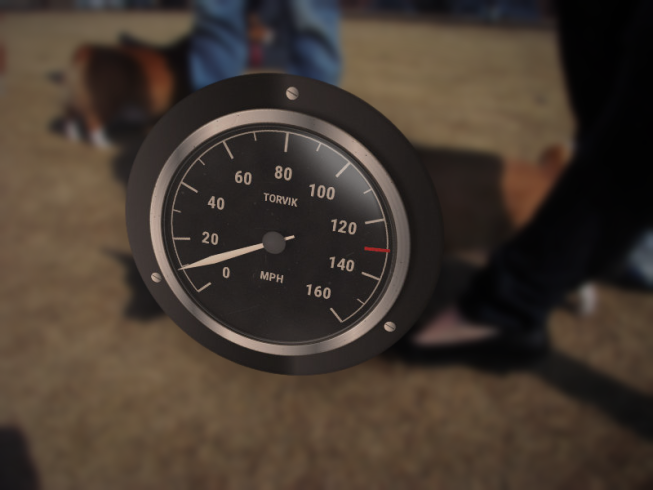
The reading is mph 10
